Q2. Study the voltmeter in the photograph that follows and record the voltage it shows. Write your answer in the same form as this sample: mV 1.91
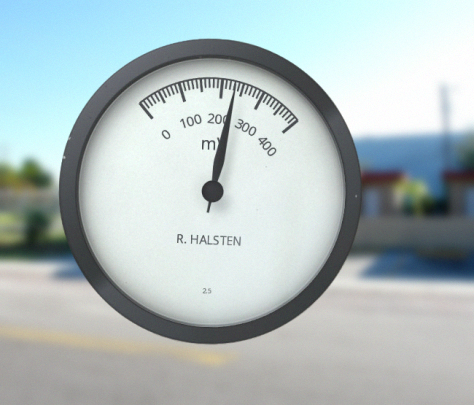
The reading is mV 230
